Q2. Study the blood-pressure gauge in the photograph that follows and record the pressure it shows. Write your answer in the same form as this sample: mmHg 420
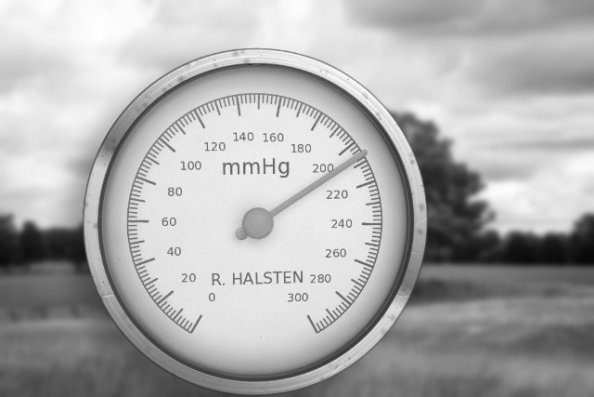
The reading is mmHg 206
